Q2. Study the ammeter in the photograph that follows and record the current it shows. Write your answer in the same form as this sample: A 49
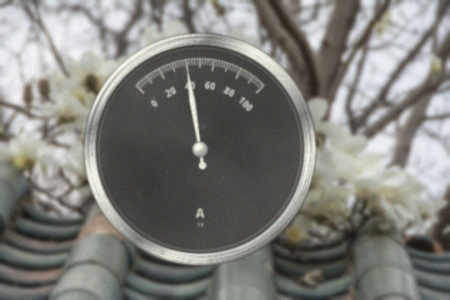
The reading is A 40
